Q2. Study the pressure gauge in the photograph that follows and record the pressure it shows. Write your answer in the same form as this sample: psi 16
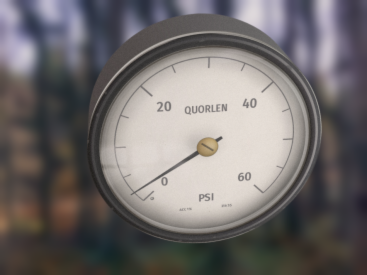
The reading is psi 2.5
